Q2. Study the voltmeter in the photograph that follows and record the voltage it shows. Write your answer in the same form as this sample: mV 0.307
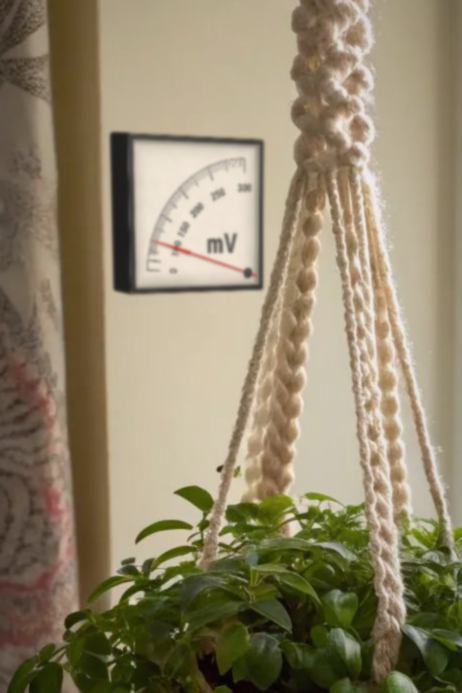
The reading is mV 100
